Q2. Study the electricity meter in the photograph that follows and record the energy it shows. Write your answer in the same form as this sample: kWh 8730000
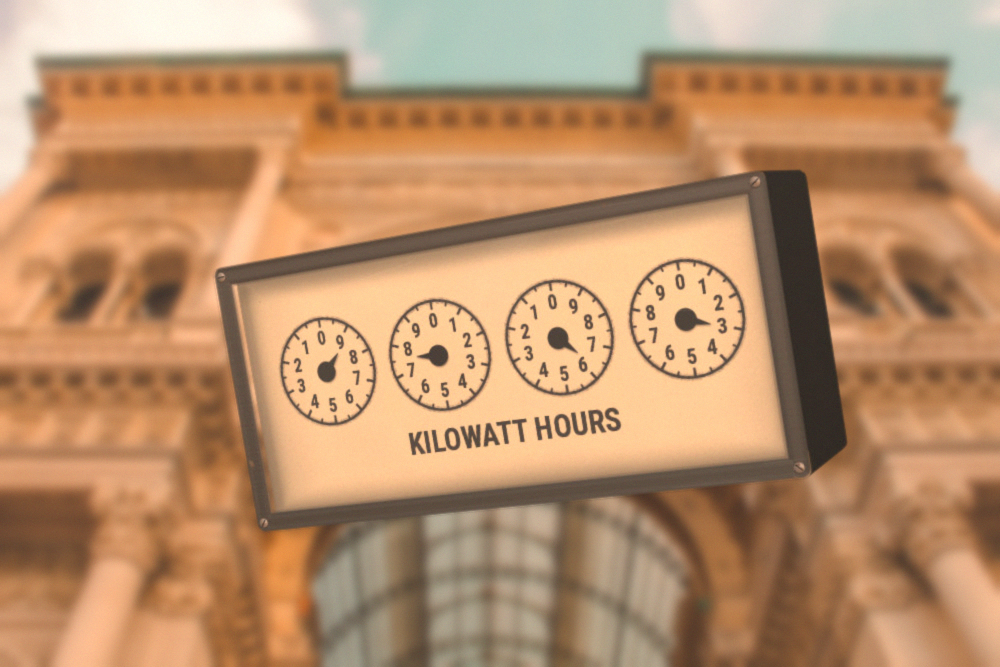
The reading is kWh 8763
